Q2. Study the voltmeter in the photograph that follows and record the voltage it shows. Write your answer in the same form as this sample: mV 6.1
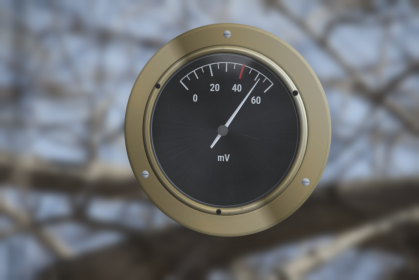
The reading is mV 52.5
